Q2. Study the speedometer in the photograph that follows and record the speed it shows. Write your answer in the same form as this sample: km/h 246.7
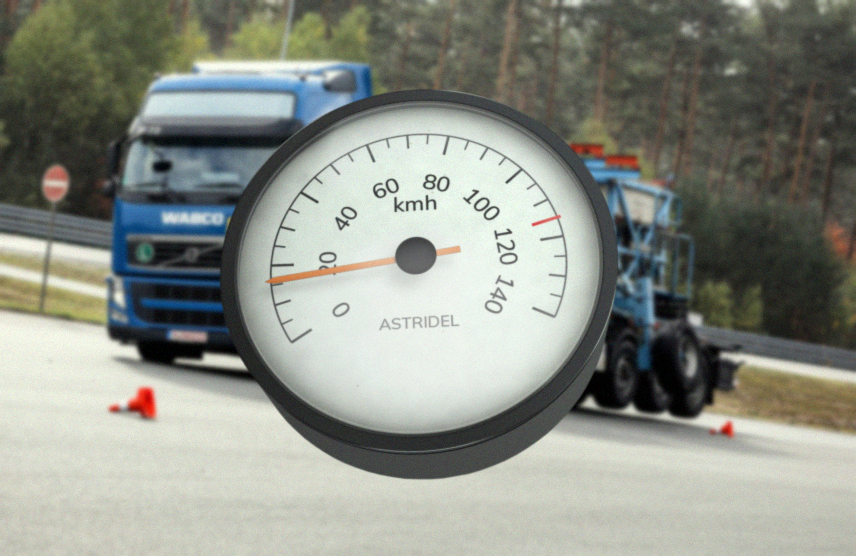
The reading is km/h 15
